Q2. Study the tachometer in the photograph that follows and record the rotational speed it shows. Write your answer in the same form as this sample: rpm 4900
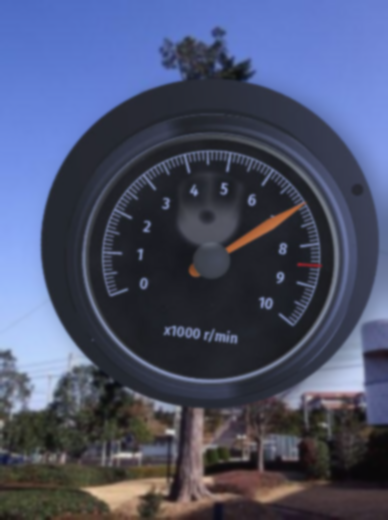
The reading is rpm 7000
